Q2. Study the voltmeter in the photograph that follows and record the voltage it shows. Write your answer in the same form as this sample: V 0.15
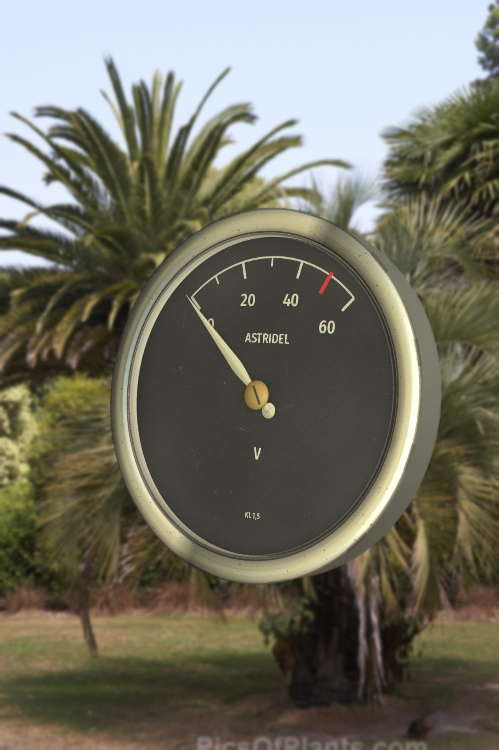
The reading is V 0
